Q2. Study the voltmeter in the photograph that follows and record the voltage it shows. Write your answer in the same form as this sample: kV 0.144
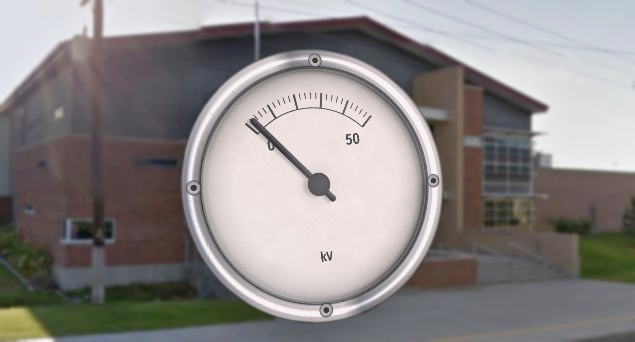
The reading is kV 2
